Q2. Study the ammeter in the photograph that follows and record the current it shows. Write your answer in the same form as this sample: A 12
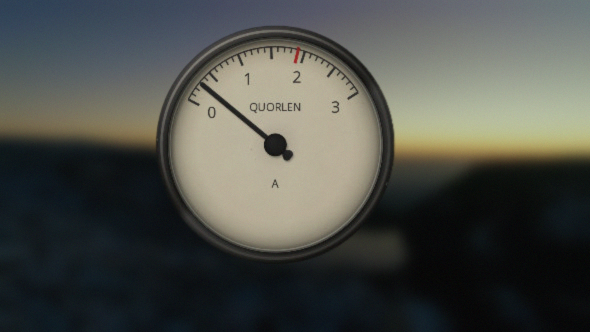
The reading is A 0.3
